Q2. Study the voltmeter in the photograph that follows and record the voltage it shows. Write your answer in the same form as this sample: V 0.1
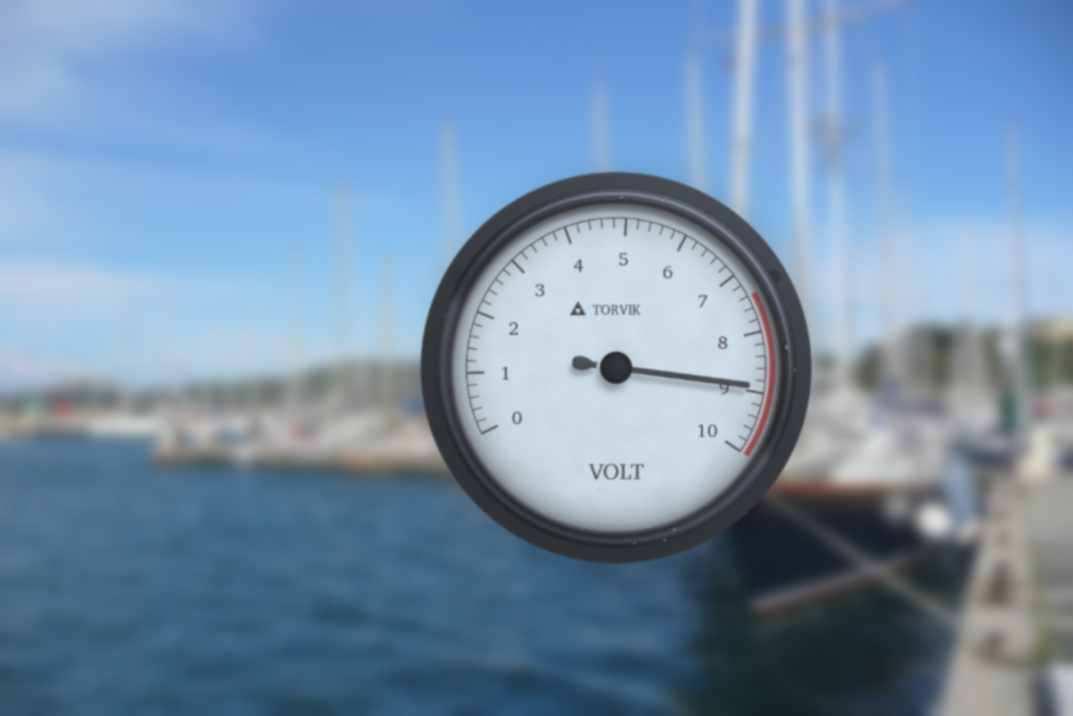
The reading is V 8.9
